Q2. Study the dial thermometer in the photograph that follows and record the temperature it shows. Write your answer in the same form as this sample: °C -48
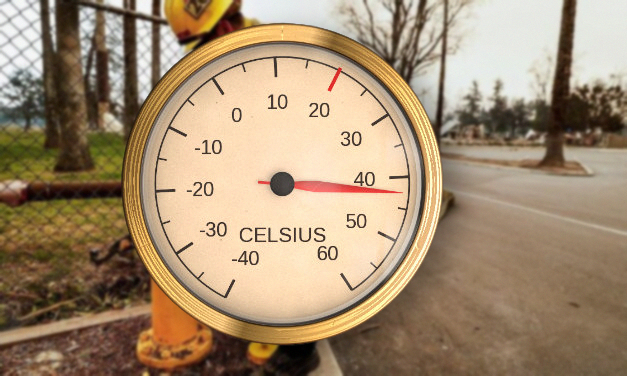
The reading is °C 42.5
